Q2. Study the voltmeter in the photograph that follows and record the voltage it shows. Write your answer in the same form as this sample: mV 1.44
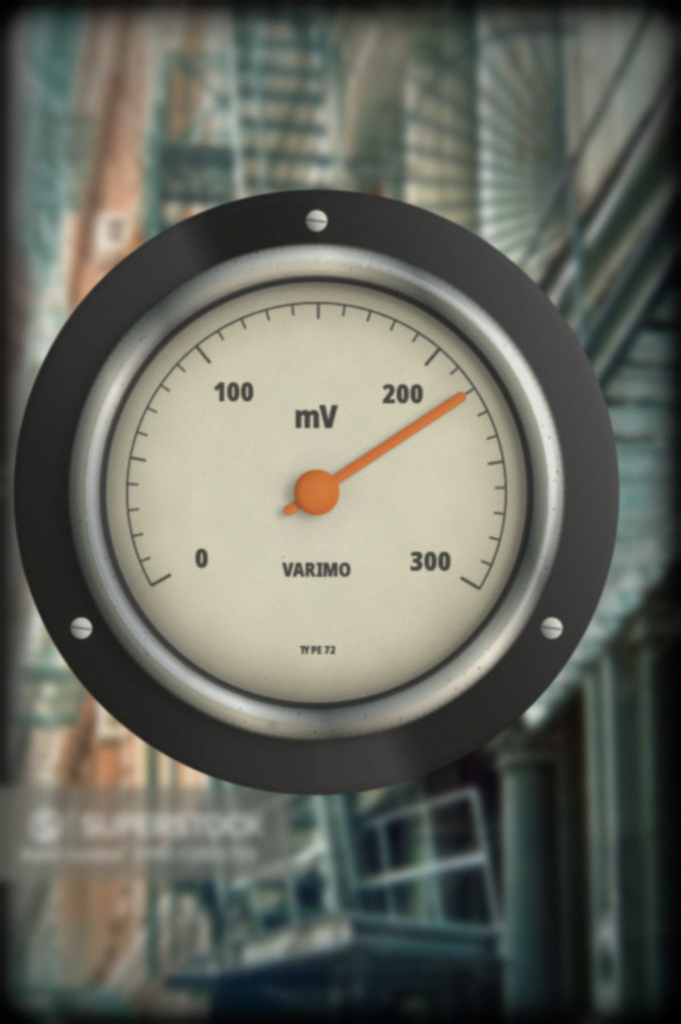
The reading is mV 220
